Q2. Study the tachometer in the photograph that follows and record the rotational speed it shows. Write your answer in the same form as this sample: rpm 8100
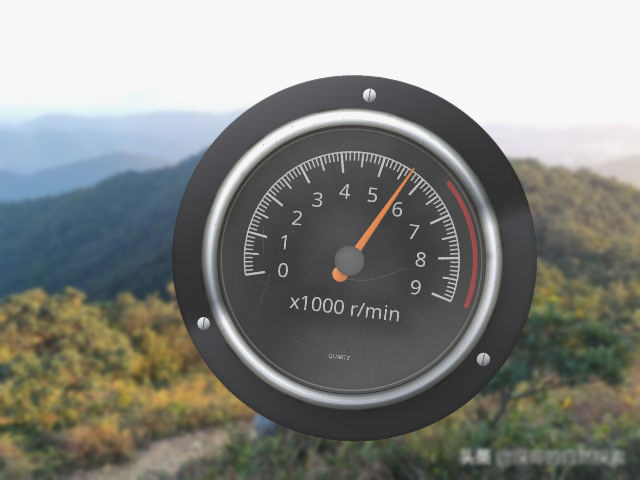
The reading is rpm 5700
